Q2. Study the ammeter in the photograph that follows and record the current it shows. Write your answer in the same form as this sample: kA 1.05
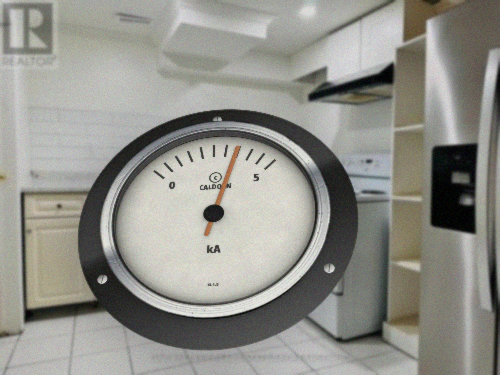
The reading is kA 3.5
